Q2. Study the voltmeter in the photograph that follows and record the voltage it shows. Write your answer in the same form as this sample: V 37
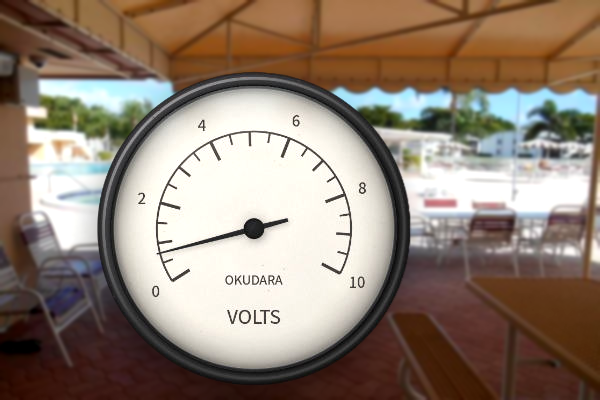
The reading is V 0.75
